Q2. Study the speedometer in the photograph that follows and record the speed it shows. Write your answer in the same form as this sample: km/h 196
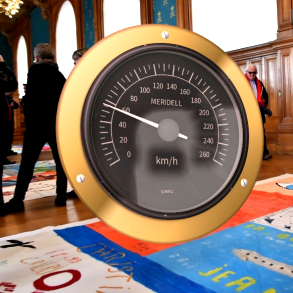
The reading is km/h 55
